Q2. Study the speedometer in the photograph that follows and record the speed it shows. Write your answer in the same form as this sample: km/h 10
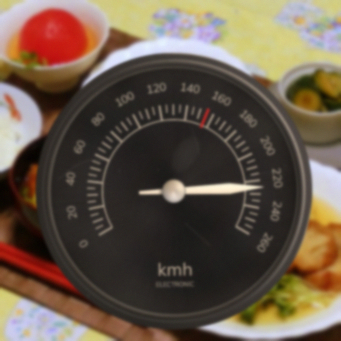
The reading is km/h 225
